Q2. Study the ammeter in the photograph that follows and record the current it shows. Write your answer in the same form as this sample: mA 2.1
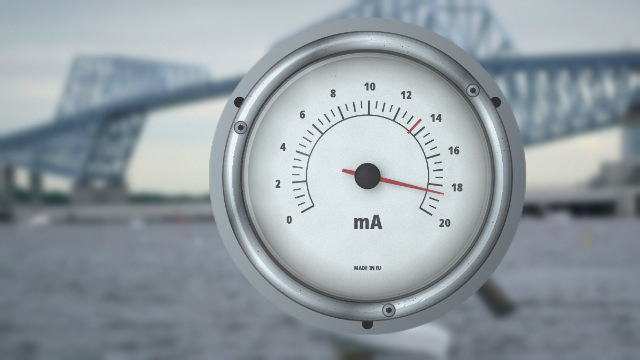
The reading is mA 18.5
